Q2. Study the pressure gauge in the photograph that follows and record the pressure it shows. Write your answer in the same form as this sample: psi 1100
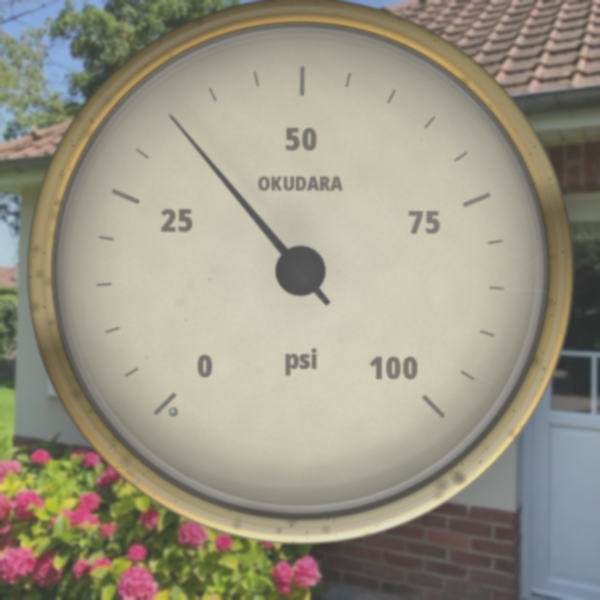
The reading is psi 35
